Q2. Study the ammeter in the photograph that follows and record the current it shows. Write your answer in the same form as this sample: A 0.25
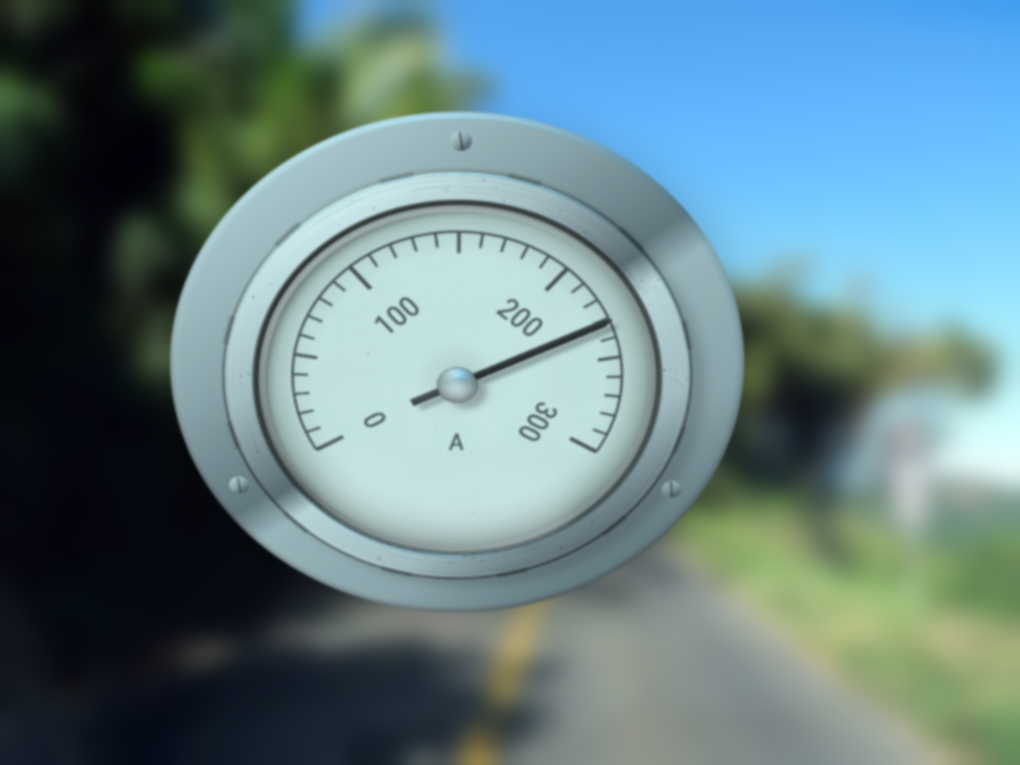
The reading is A 230
